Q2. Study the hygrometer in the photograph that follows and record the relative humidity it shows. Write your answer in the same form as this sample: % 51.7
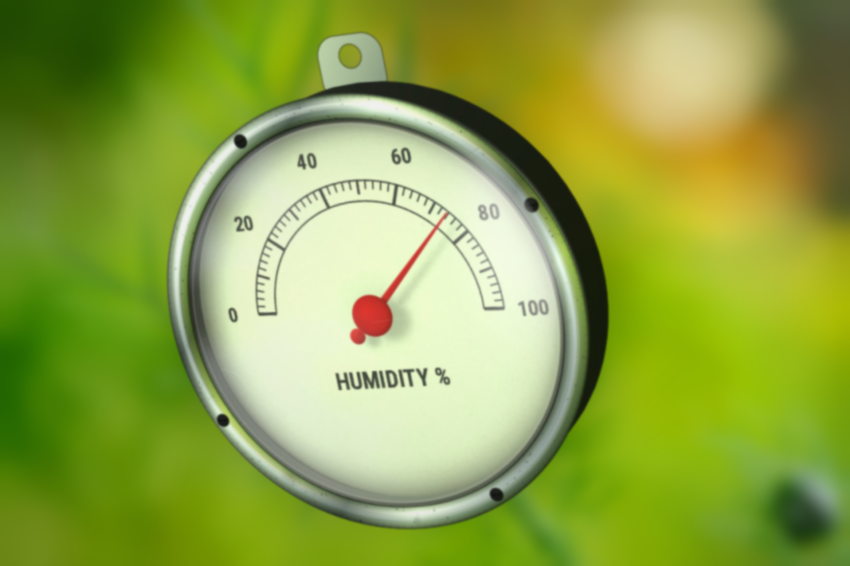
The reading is % 74
